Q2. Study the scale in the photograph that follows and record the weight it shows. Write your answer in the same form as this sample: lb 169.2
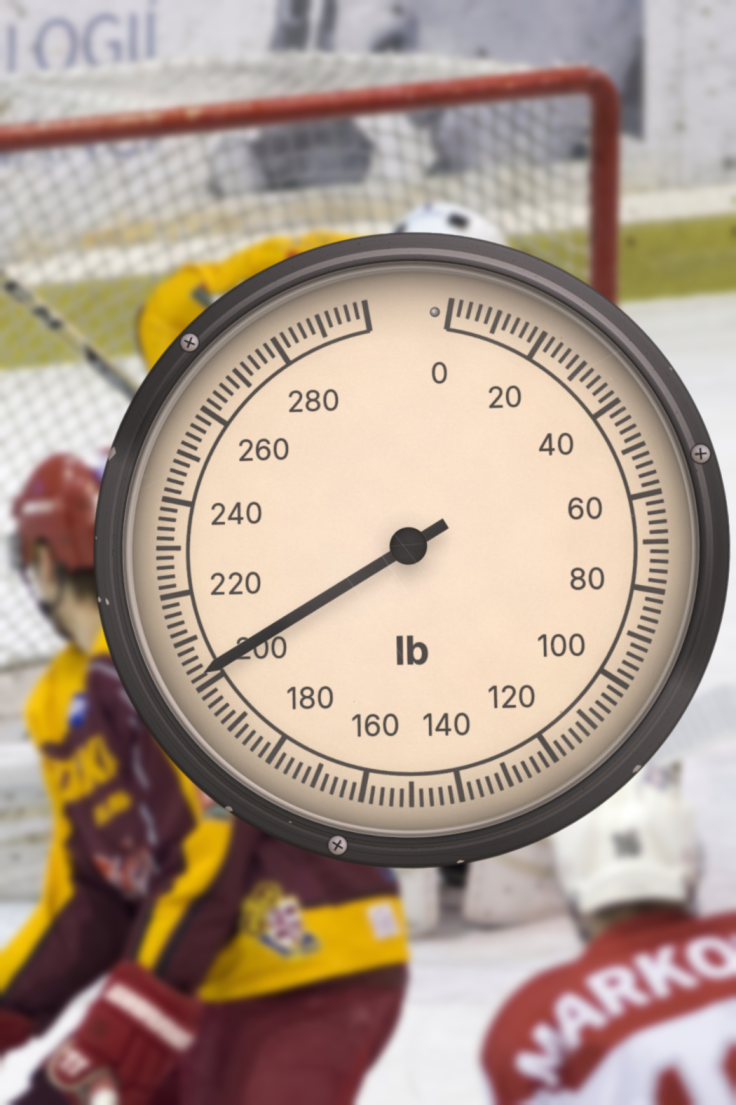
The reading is lb 202
